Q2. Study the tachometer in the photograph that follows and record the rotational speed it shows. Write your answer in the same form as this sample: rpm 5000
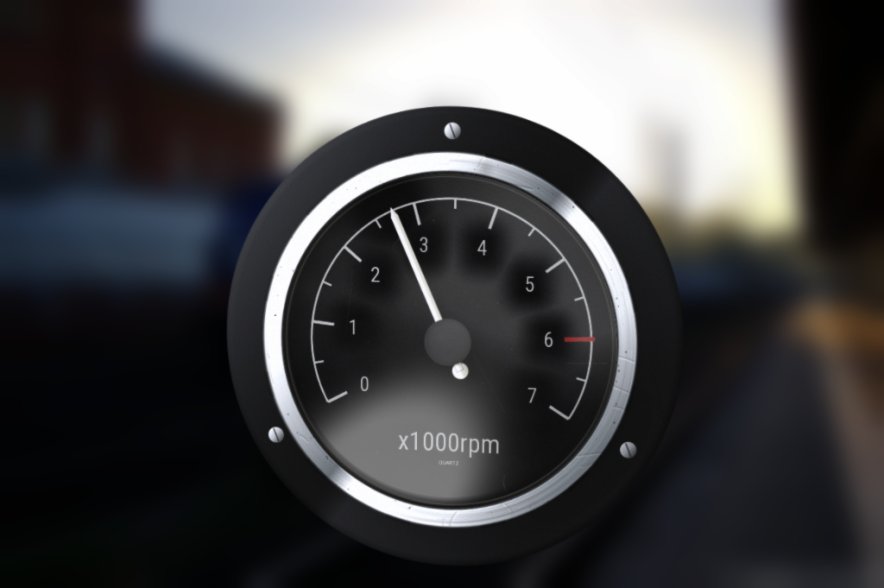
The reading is rpm 2750
